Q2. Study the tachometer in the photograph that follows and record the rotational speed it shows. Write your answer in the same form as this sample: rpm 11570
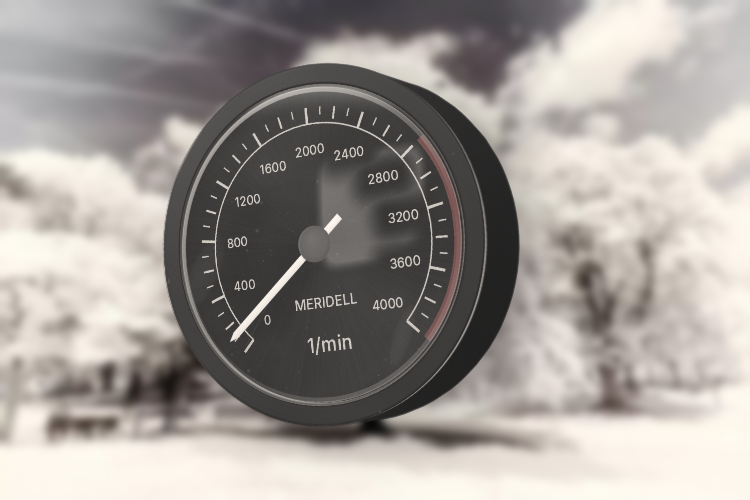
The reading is rpm 100
